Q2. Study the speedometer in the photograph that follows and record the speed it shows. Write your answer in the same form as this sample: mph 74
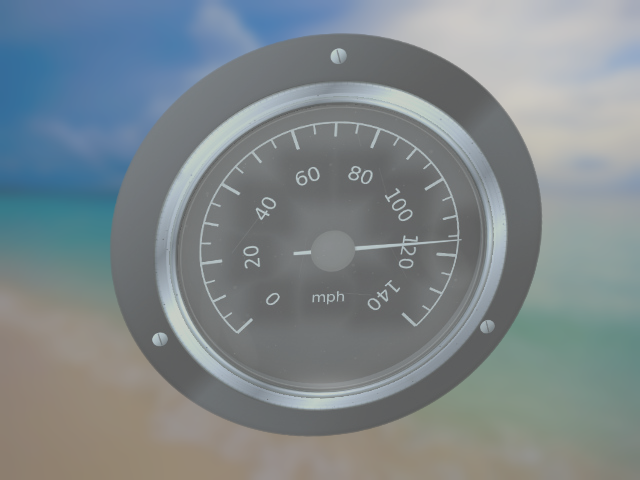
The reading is mph 115
